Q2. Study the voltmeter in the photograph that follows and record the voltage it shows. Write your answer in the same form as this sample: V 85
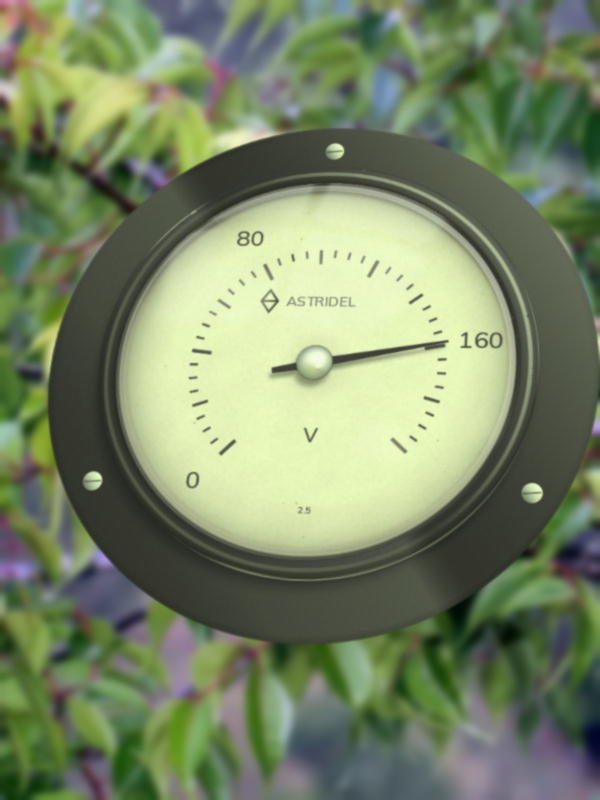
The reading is V 160
